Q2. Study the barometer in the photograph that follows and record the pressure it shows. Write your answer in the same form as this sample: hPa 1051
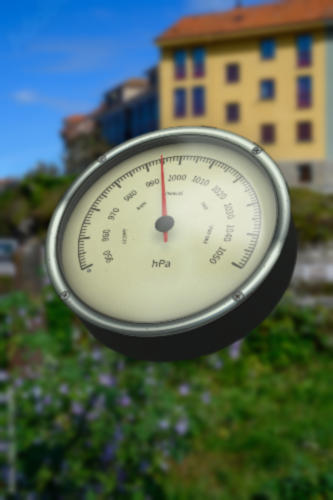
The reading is hPa 995
